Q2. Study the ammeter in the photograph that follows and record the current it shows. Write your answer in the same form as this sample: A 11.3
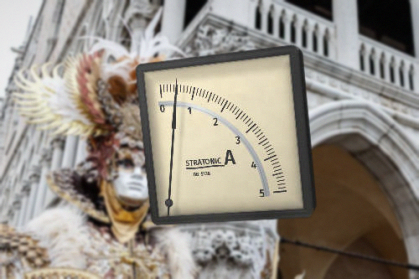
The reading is A 0.5
